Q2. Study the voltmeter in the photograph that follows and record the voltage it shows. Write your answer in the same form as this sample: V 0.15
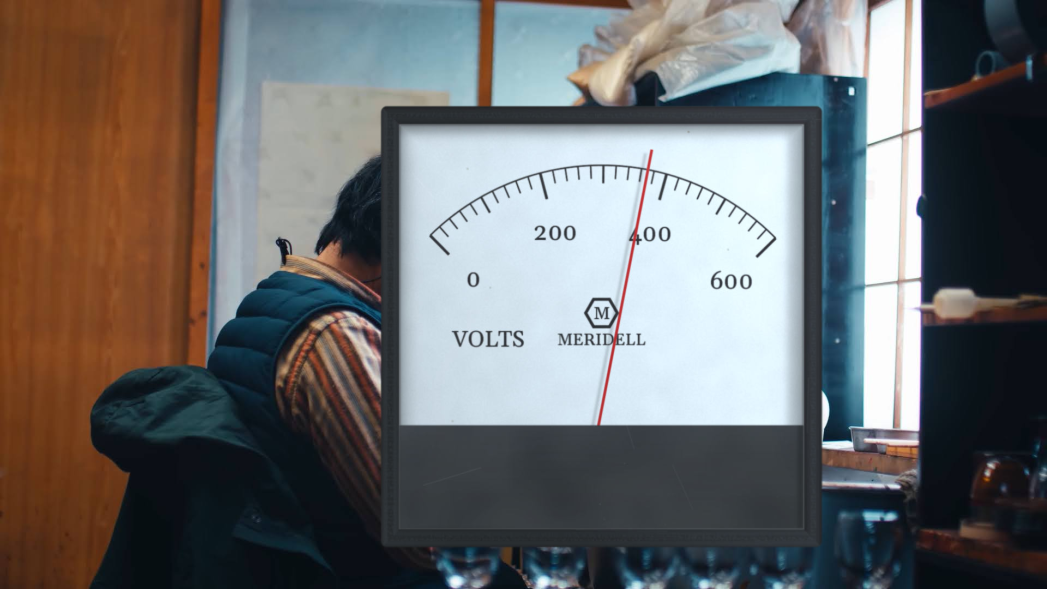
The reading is V 370
